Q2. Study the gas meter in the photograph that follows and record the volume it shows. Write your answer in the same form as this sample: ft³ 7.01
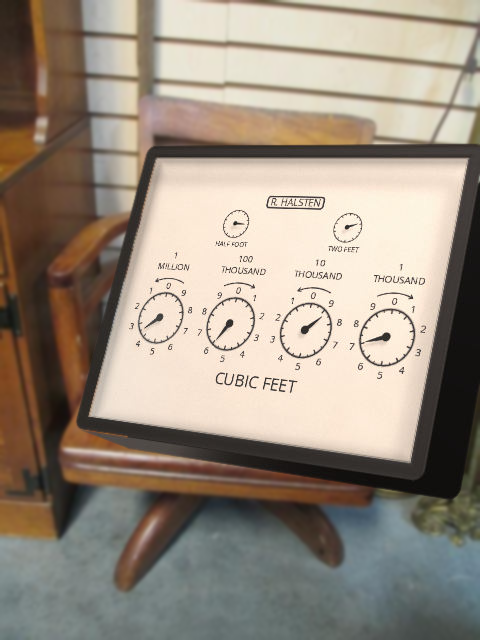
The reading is ft³ 358700
